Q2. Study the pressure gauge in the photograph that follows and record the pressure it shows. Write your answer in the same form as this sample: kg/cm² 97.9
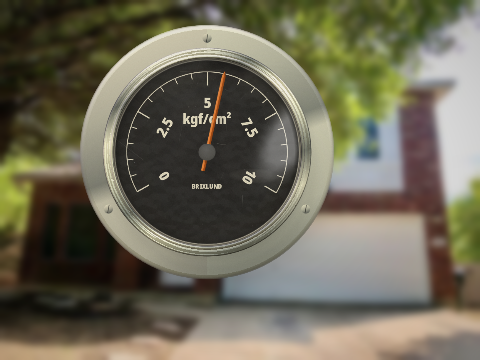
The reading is kg/cm² 5.5
